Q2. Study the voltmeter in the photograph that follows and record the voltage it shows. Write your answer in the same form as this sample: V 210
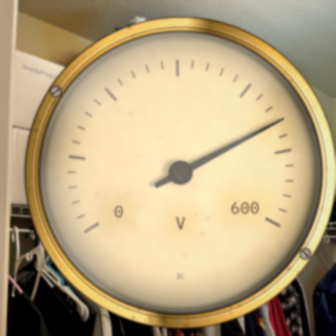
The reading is V 460
